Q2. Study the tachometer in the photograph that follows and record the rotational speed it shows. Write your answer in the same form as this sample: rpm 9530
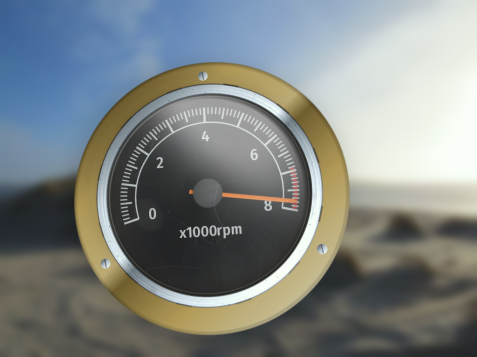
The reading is rpm 7800
